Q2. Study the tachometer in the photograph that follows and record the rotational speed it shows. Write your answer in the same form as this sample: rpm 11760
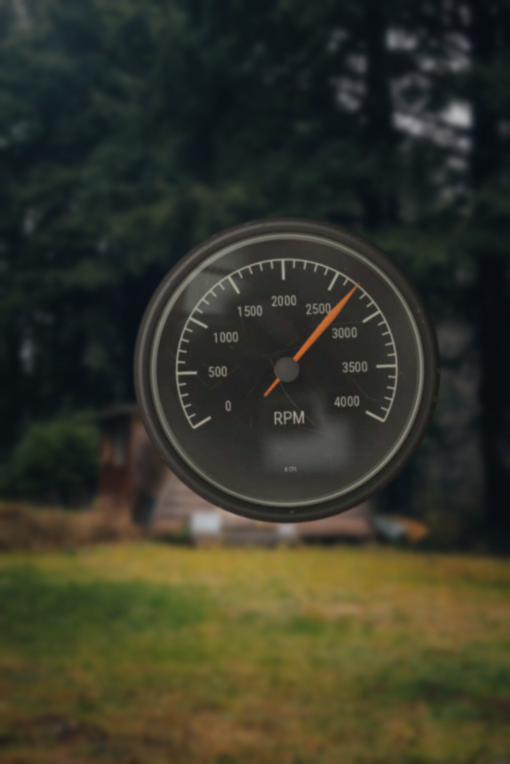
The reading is rpm 2700
